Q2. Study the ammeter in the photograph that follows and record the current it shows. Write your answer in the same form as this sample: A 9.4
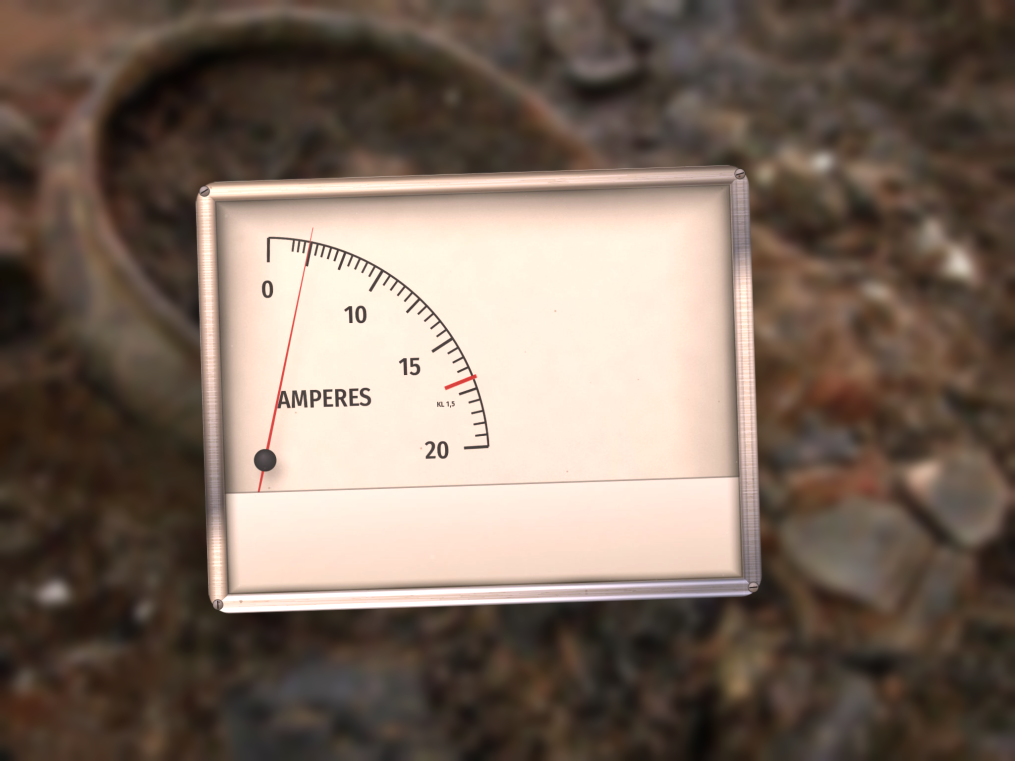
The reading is A 5
